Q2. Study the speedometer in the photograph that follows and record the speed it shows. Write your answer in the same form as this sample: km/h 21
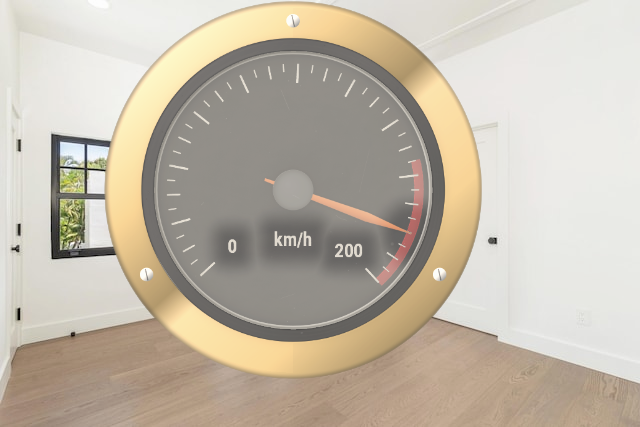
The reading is km/h 180
